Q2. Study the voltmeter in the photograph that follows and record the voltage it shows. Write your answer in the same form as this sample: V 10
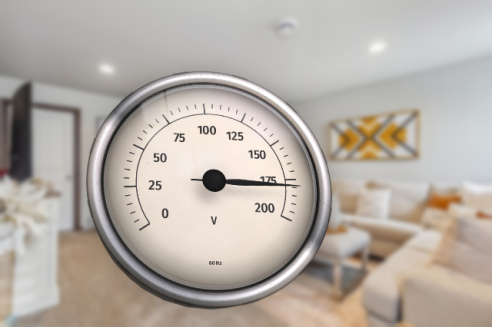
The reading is V 180
